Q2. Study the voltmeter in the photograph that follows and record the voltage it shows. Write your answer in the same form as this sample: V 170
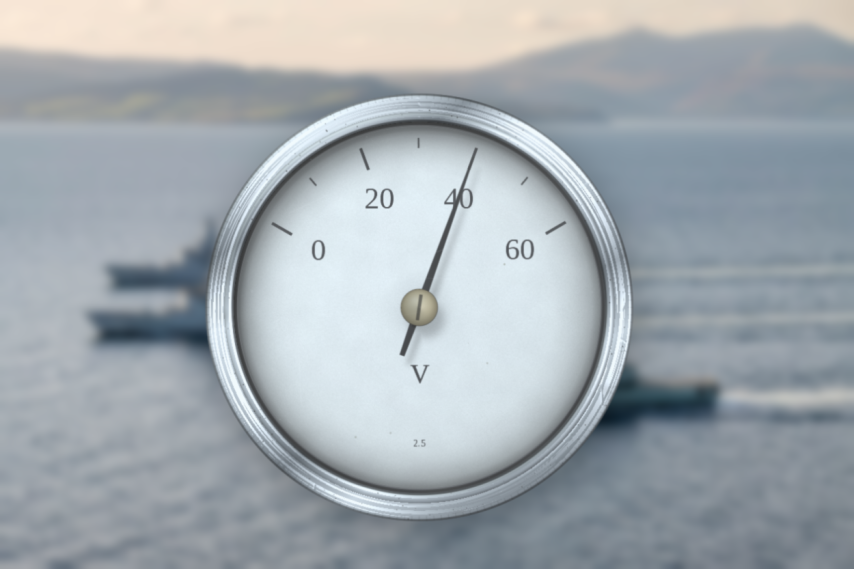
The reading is V 40
